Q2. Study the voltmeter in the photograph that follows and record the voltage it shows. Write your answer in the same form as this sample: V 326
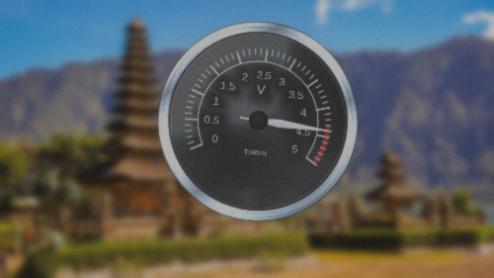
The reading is V 4.4
